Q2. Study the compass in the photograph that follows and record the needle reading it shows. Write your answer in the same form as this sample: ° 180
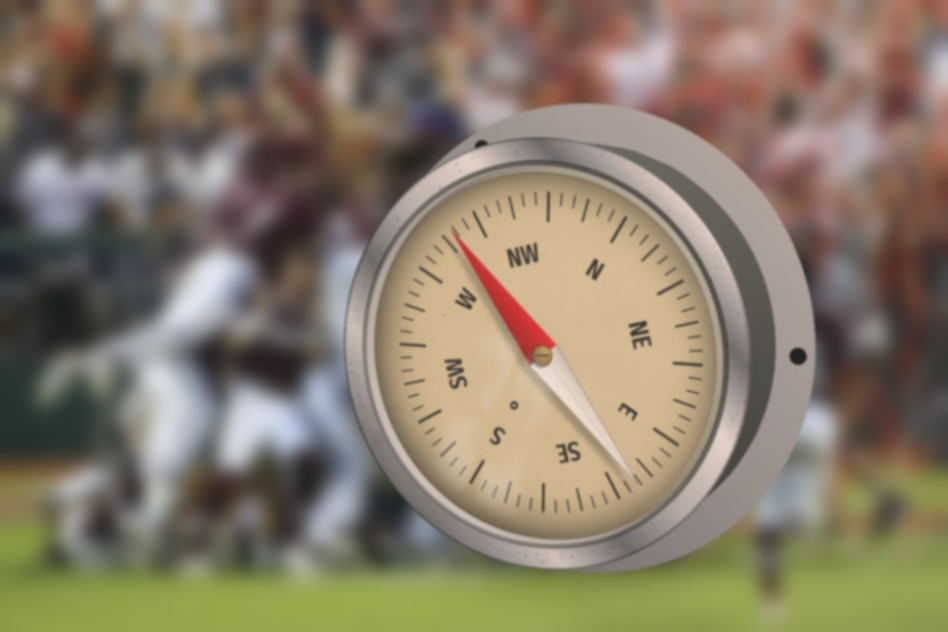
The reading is ° 290
